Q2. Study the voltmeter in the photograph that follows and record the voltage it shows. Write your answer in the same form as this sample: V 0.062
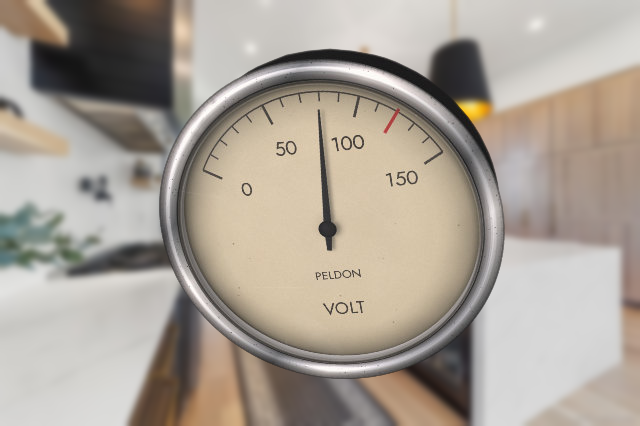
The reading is V 80
